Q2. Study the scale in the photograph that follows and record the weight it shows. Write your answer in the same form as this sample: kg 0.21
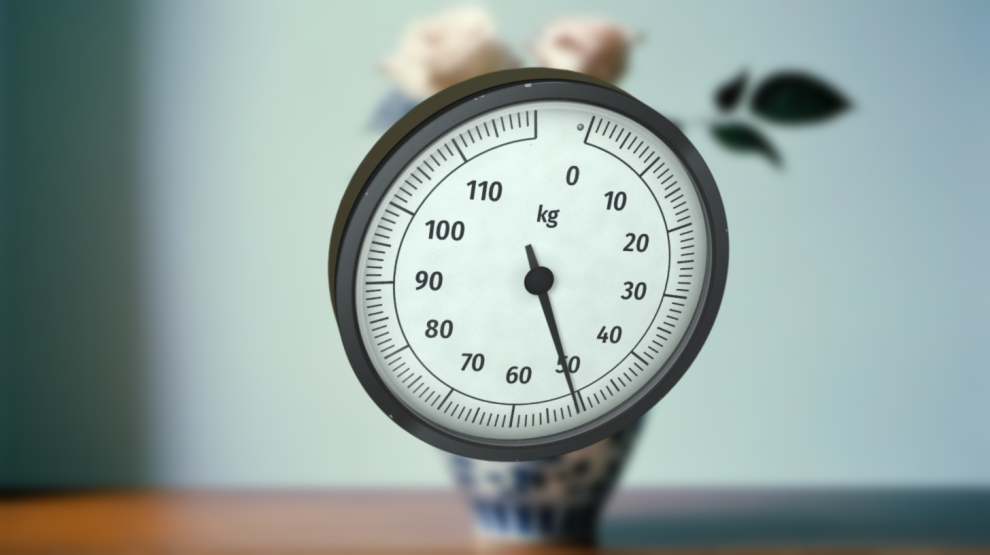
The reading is kg 51
